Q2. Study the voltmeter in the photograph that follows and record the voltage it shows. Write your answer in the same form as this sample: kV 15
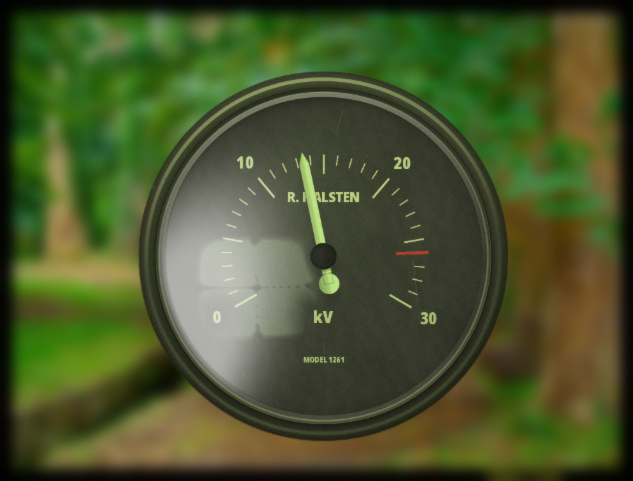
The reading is kV 13.5
